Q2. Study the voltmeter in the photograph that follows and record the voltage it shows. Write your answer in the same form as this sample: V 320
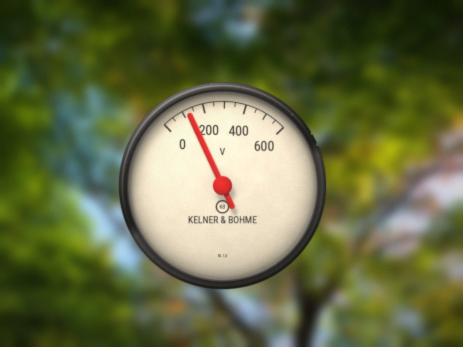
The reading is V 125
